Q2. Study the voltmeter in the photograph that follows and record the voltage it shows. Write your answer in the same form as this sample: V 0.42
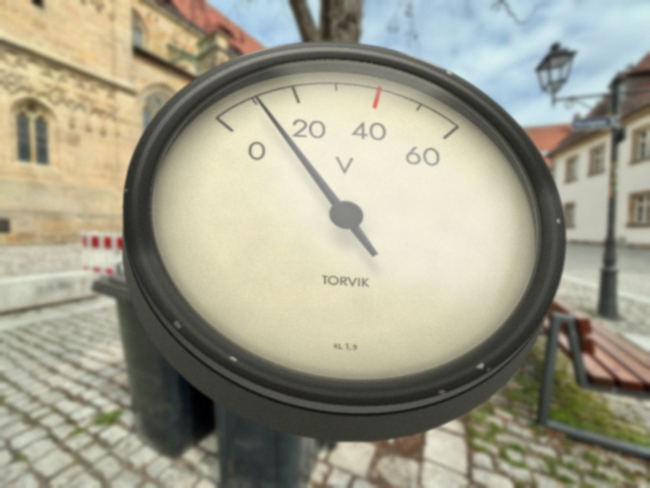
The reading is V 10
